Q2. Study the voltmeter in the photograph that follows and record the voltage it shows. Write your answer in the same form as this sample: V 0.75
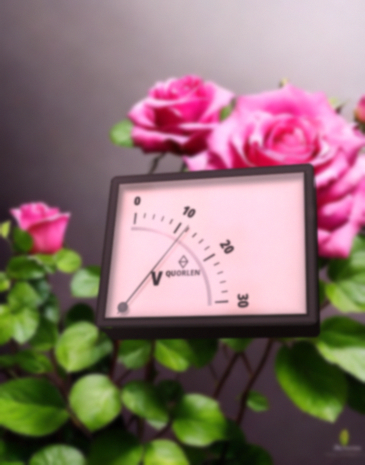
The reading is V 12
